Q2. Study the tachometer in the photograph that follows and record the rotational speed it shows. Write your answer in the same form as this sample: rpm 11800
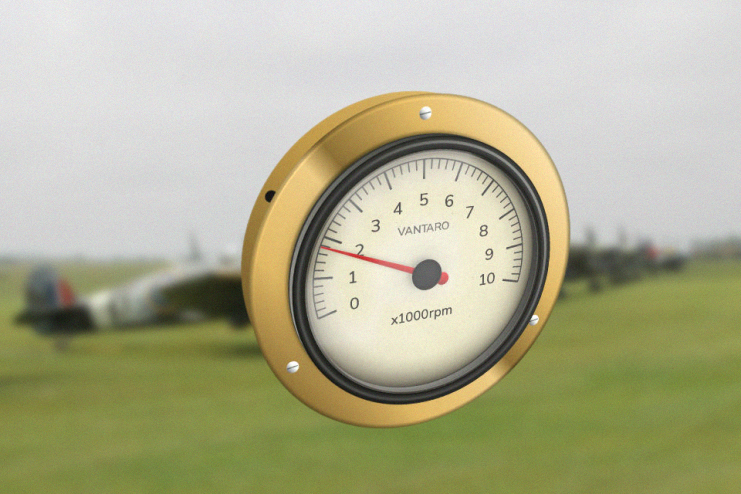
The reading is rpm 1800
